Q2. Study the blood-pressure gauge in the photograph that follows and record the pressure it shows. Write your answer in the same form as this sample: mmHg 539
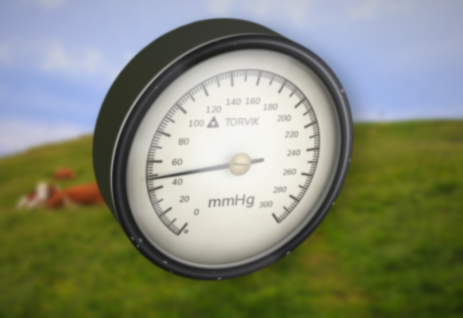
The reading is mmHg 50
